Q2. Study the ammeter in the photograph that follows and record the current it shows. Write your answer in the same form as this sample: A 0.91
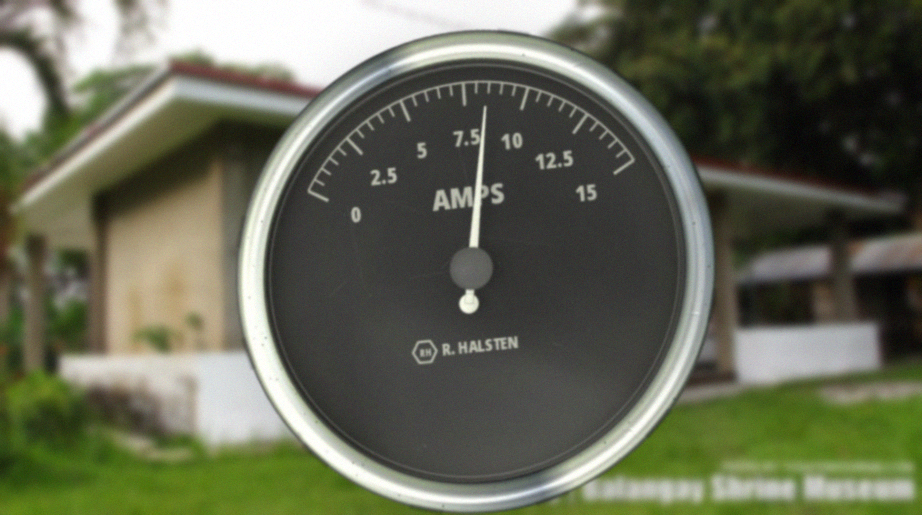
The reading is A 8.5
